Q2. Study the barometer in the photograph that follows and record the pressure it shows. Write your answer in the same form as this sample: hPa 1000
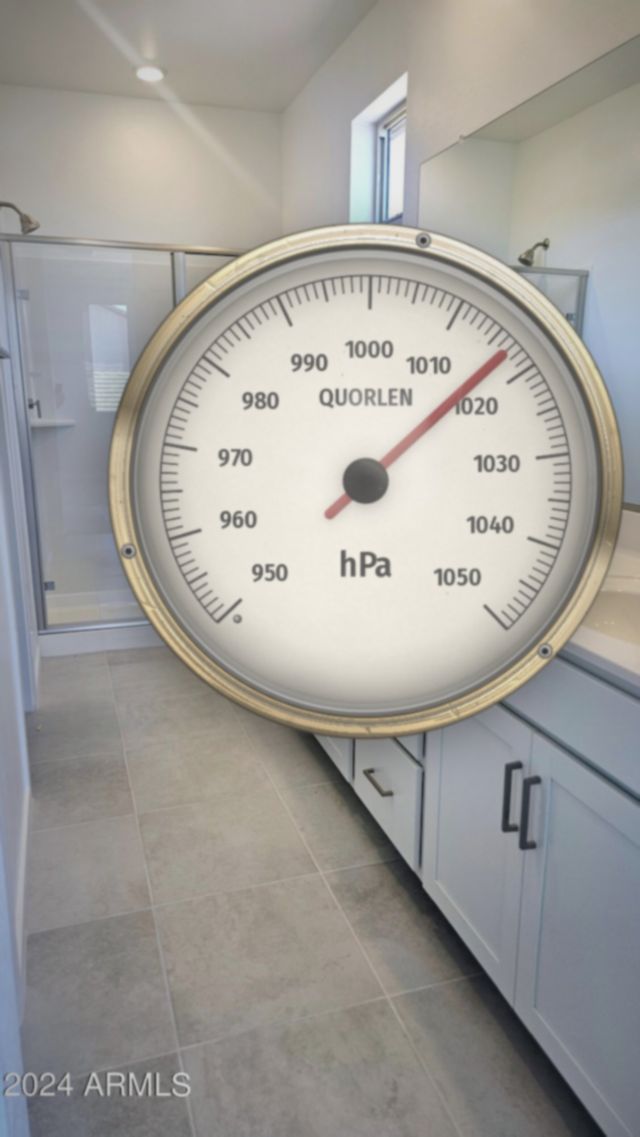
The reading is hPa 1017
